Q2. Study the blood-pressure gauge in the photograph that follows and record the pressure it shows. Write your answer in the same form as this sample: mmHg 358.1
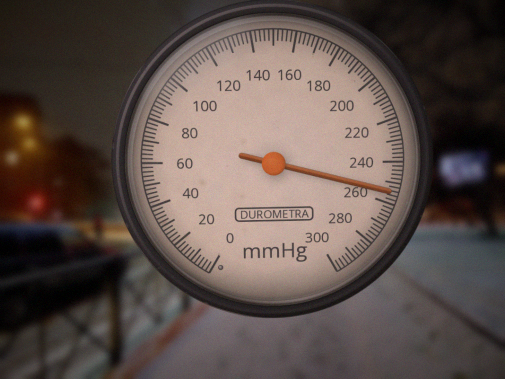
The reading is mmHg 254
